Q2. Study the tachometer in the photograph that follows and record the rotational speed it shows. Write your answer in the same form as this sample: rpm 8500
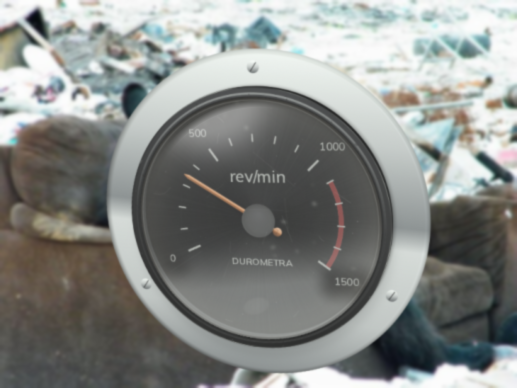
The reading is rpm 350
